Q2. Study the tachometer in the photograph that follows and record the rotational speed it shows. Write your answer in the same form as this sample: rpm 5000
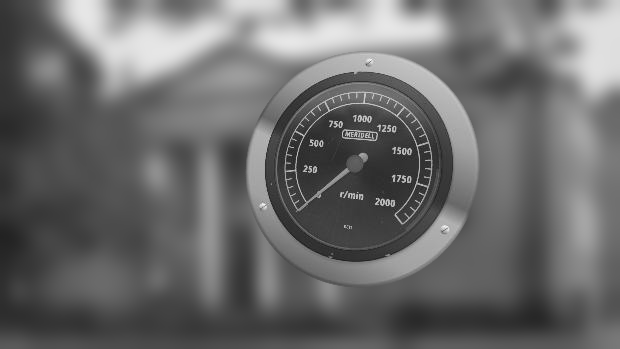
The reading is rpm 0
